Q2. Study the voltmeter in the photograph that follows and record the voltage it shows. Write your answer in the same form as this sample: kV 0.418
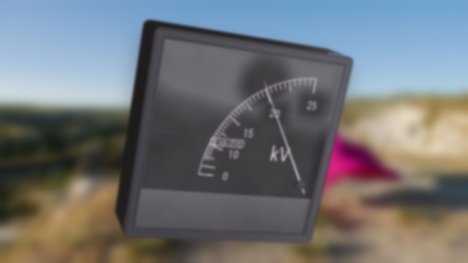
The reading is kV 20
